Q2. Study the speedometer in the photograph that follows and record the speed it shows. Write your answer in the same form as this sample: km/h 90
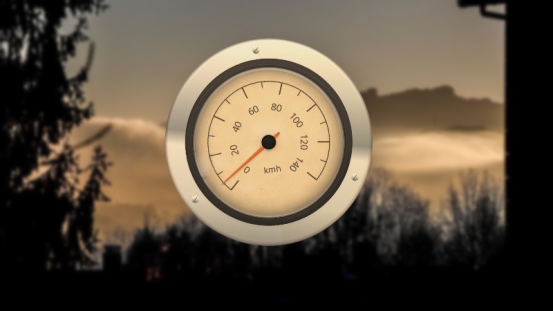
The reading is km/h 5
